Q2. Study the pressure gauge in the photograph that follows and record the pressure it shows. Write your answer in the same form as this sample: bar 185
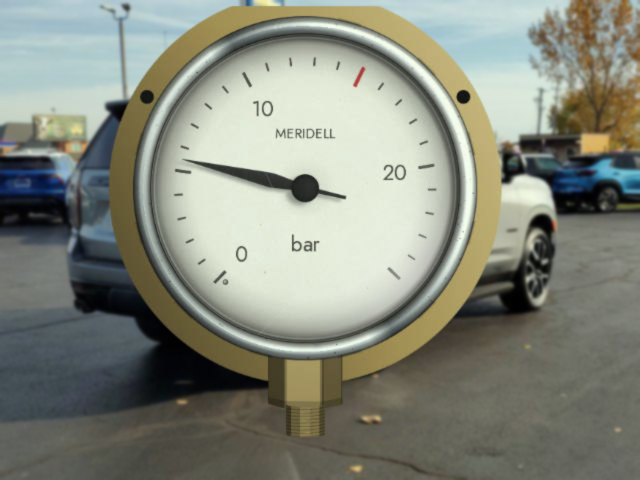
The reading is bar 5.5
